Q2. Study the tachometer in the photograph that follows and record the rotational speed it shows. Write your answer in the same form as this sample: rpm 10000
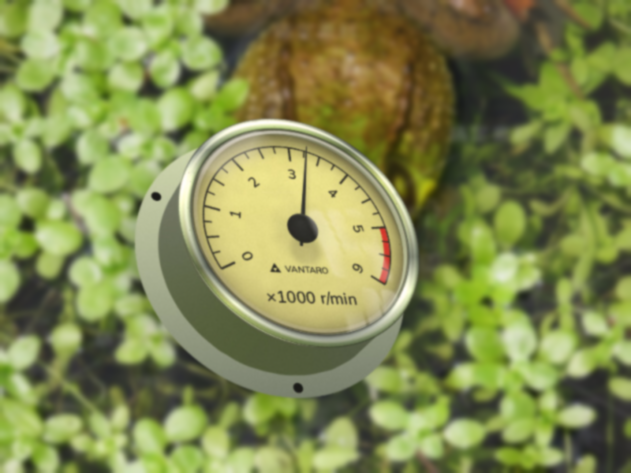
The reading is rpm 3250
